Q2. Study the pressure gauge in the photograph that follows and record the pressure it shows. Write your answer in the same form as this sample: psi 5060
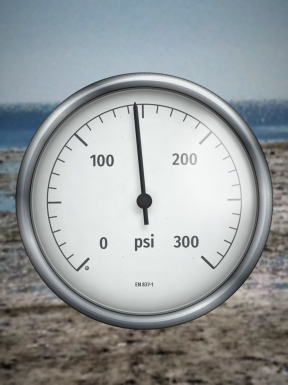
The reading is psi 145
